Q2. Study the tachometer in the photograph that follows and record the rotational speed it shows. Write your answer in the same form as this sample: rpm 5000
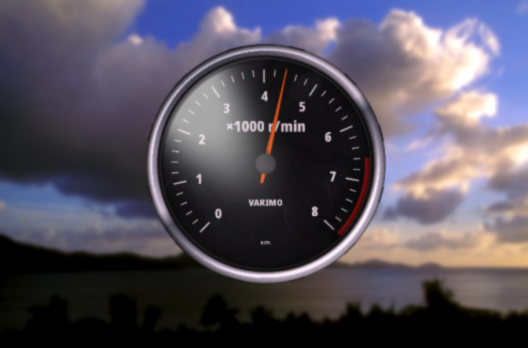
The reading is rpm 4400
